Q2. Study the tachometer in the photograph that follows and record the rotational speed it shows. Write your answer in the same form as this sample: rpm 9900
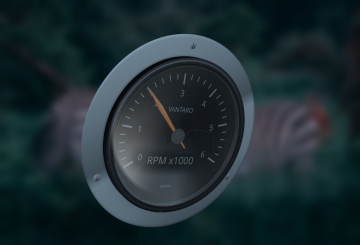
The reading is rpm 2000
